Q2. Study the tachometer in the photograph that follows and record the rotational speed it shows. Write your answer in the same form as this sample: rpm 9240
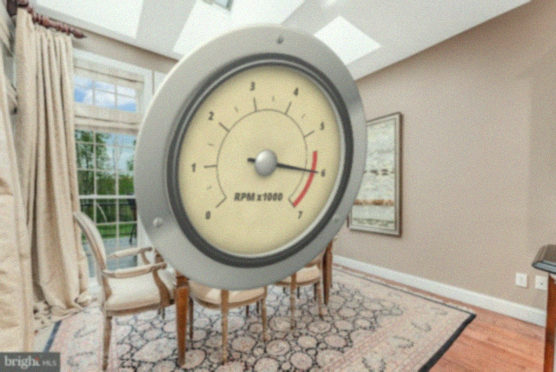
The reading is rpm 6000
